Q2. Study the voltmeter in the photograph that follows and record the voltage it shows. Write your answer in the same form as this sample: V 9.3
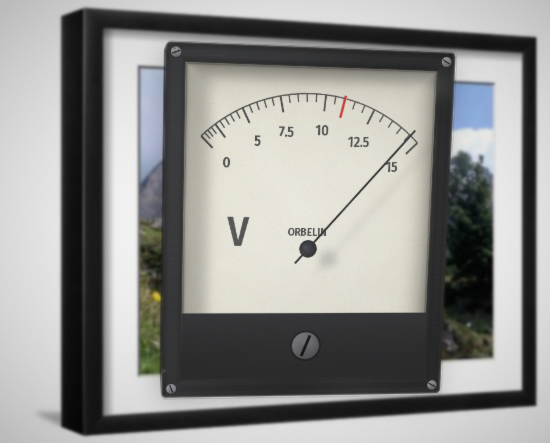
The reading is V 14.5
